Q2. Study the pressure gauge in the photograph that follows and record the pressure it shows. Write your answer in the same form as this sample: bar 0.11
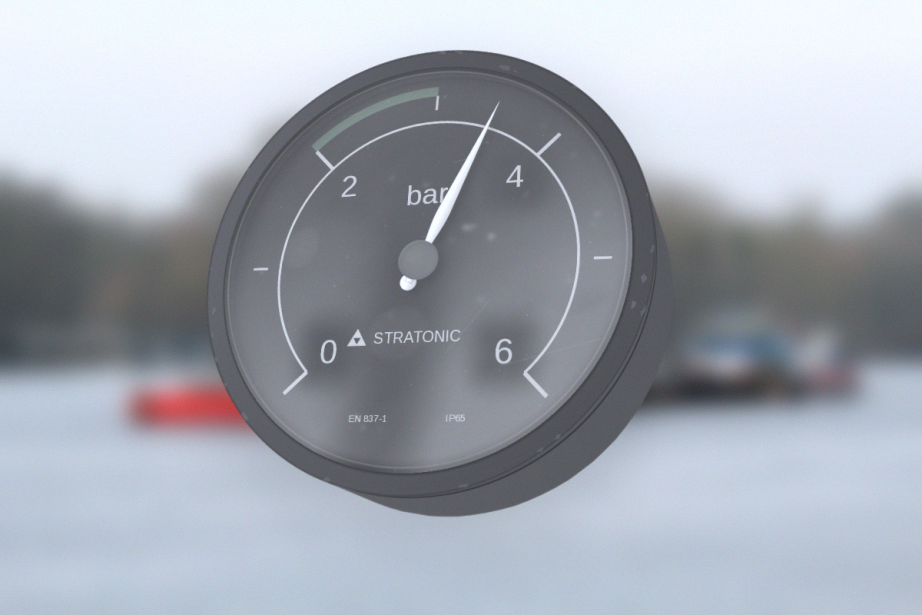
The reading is bar 3.5
